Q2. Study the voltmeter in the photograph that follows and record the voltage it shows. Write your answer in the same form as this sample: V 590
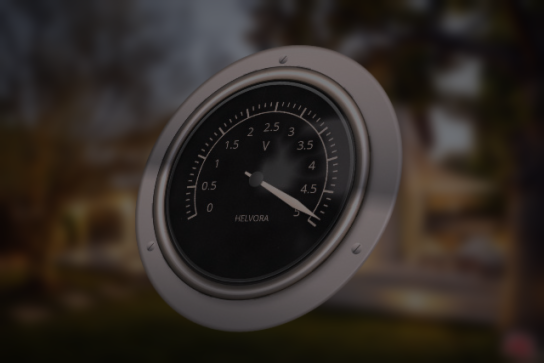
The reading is V 4.9
